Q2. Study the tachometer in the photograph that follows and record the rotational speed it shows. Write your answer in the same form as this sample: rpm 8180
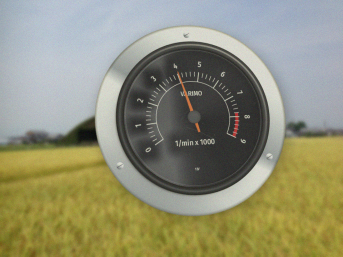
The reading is rpm 4000
